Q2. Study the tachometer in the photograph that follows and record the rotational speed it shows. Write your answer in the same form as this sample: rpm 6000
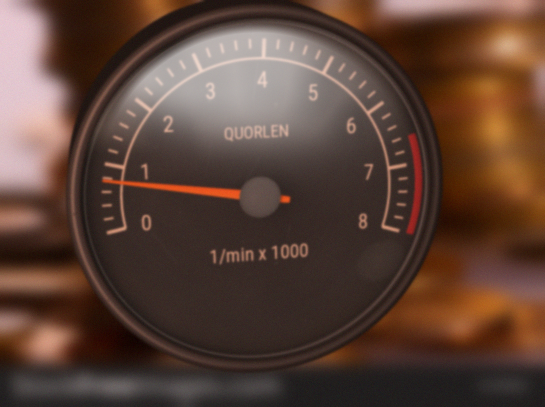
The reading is rpm 800
